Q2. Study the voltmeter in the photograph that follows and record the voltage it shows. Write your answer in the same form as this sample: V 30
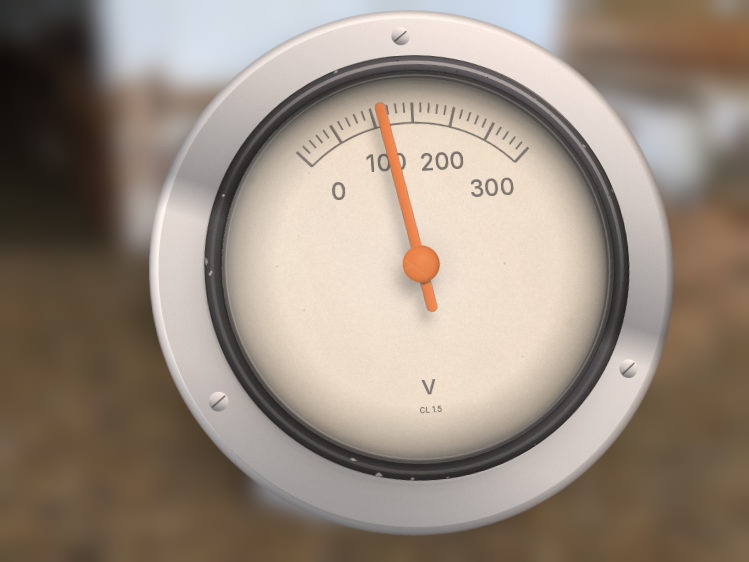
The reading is V 110
